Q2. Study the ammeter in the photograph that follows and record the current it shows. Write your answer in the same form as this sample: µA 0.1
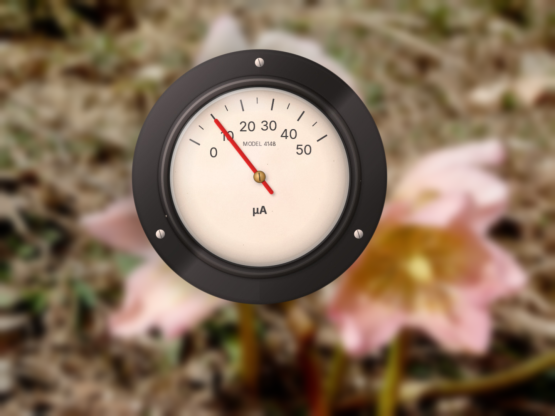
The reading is µA 10
